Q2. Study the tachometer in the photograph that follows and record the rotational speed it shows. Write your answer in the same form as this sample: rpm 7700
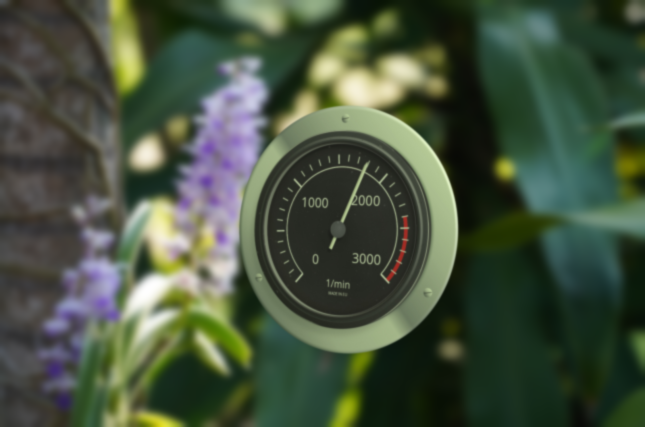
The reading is rpm 1800
